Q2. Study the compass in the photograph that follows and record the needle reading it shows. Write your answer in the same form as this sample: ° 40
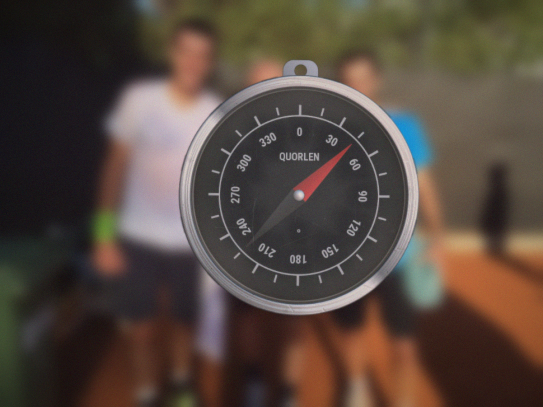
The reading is ° 45
